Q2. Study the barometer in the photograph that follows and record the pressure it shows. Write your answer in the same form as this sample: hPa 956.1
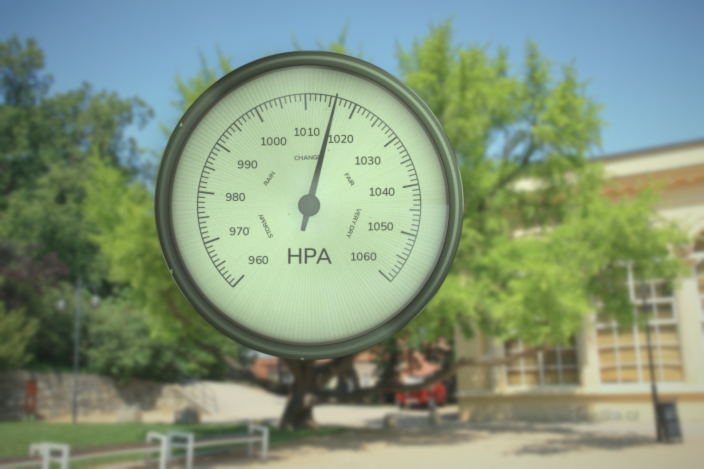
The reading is hPa 1016
